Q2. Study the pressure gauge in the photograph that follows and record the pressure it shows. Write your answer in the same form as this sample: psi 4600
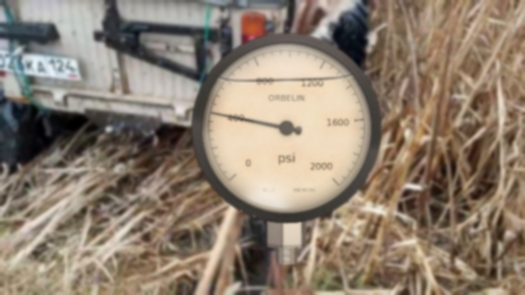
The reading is psi 400
